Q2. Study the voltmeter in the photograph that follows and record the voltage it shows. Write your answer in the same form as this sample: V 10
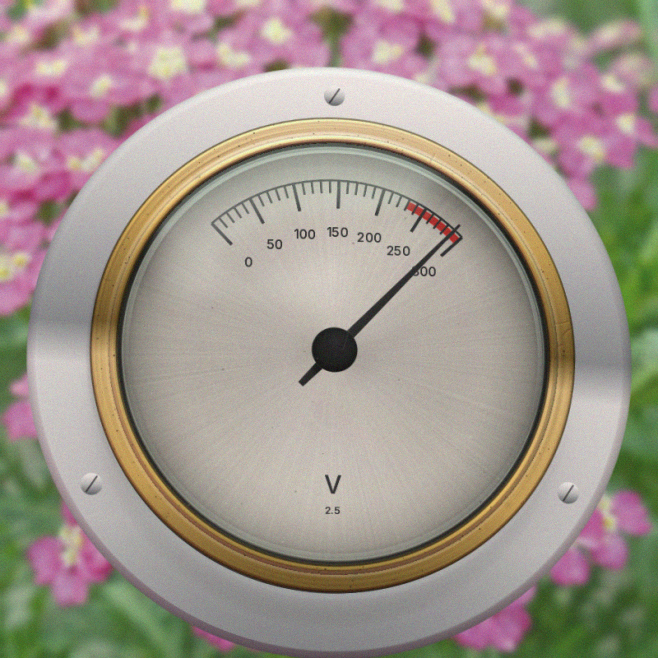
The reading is V 290
